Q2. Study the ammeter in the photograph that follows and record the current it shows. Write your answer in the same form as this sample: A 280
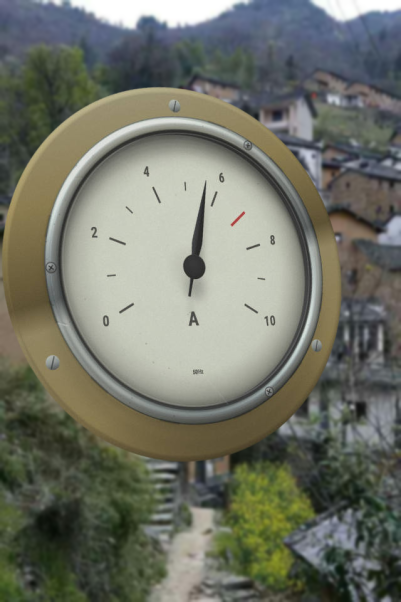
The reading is A 5.5
